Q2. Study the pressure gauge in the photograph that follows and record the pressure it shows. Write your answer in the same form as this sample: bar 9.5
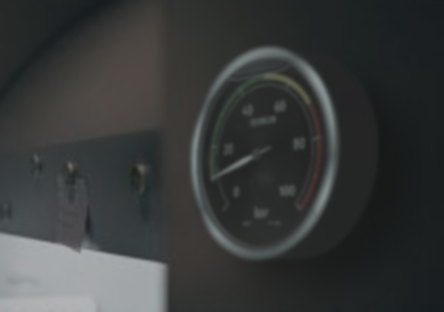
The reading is bar 10
